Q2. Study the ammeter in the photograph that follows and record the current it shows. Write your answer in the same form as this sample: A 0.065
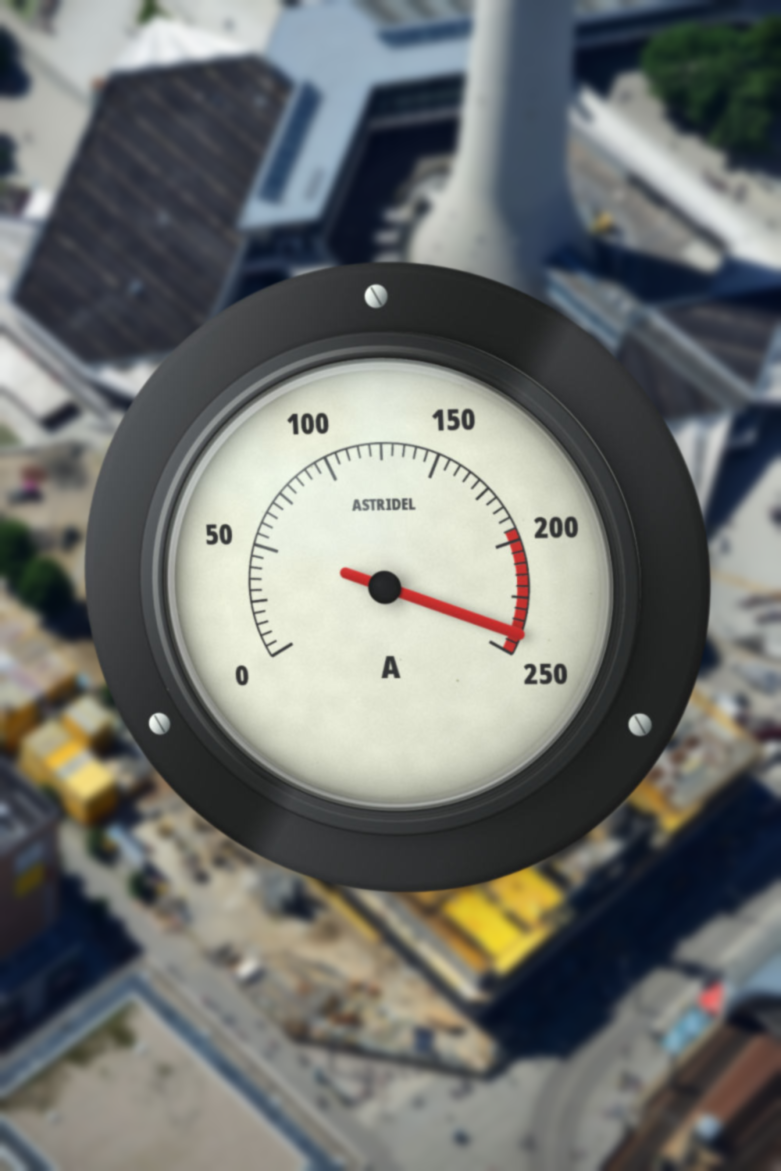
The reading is A 240
